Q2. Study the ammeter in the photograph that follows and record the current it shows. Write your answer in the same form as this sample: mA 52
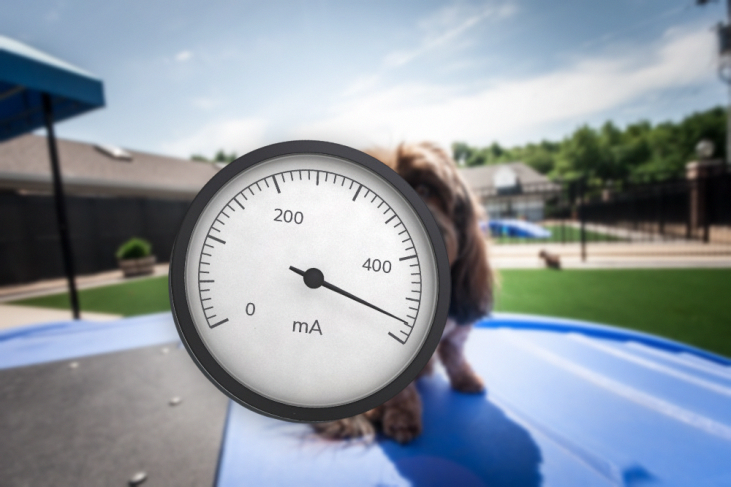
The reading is mA 480
